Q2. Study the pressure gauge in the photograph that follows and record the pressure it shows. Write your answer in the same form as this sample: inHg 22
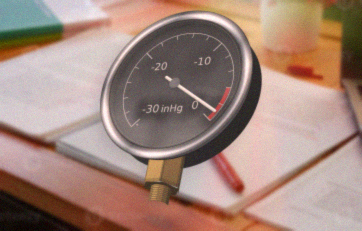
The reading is inHg -1
